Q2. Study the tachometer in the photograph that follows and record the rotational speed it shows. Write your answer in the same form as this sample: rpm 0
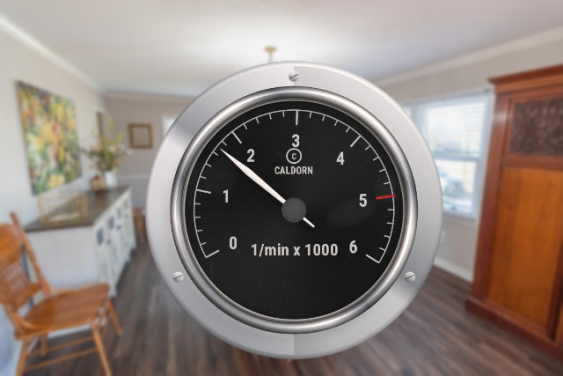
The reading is rpm 1700
